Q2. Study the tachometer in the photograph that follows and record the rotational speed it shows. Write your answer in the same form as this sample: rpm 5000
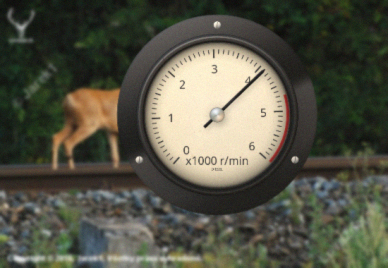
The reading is rpm 4100
